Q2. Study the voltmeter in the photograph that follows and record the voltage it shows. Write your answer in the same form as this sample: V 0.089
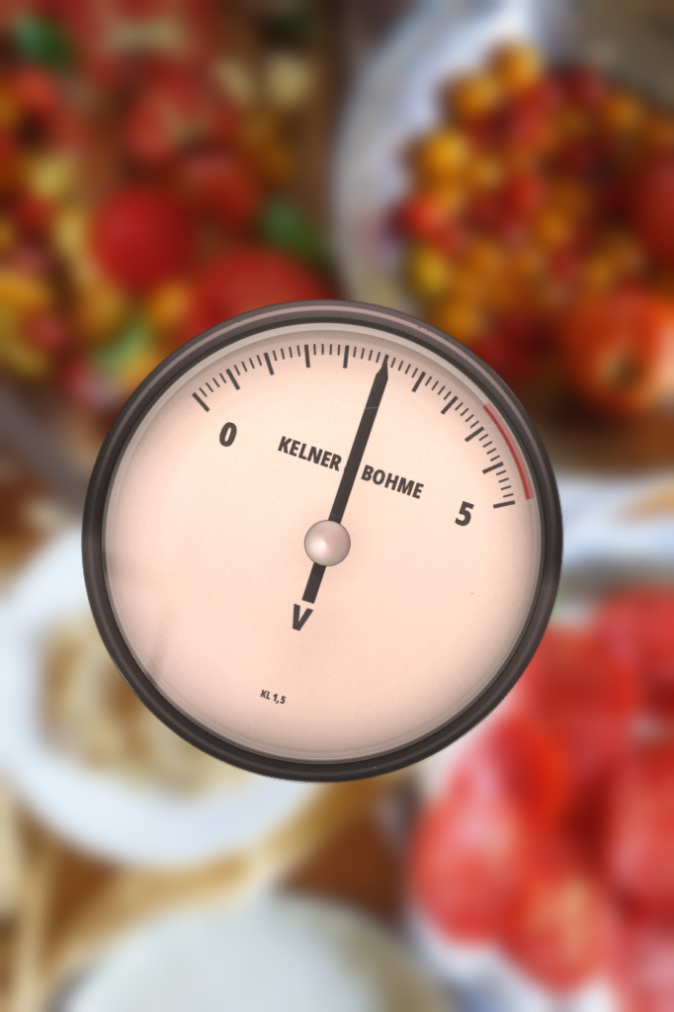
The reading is V 2.5
